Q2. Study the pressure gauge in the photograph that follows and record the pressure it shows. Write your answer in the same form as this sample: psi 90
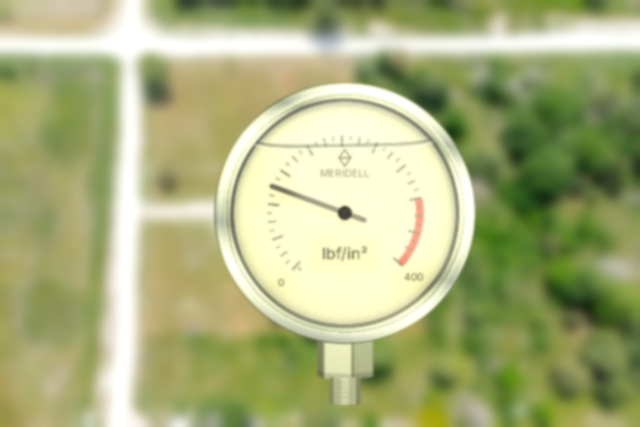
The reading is psi 100
